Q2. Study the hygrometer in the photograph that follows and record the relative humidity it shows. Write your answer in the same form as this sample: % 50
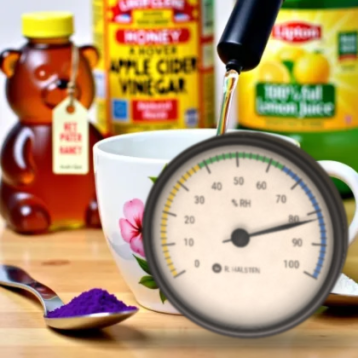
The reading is % 82
